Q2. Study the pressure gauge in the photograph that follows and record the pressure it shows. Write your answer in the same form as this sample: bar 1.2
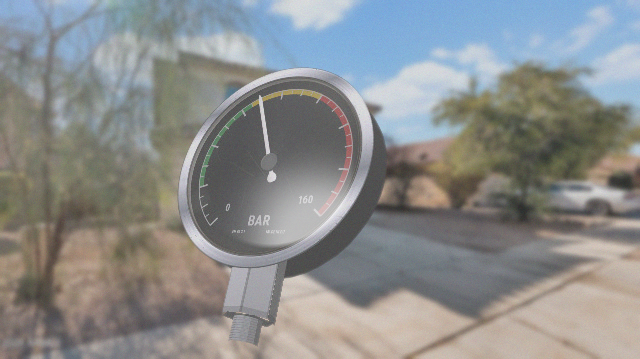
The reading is bar 70
